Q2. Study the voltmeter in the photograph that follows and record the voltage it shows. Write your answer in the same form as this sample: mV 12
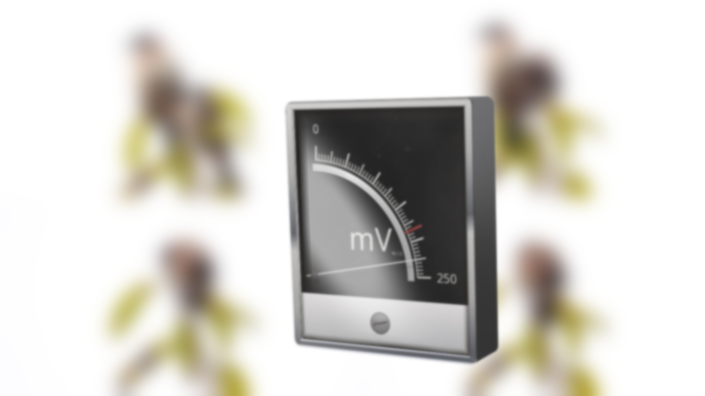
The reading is mV 225
